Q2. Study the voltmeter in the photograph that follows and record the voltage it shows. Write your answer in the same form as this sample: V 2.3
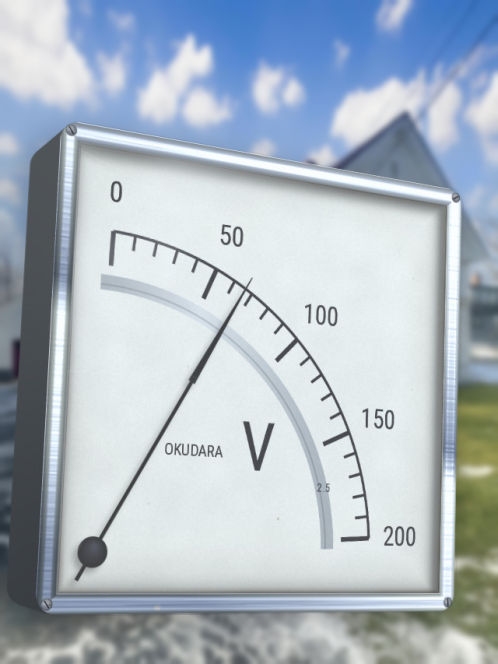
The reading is V 65
